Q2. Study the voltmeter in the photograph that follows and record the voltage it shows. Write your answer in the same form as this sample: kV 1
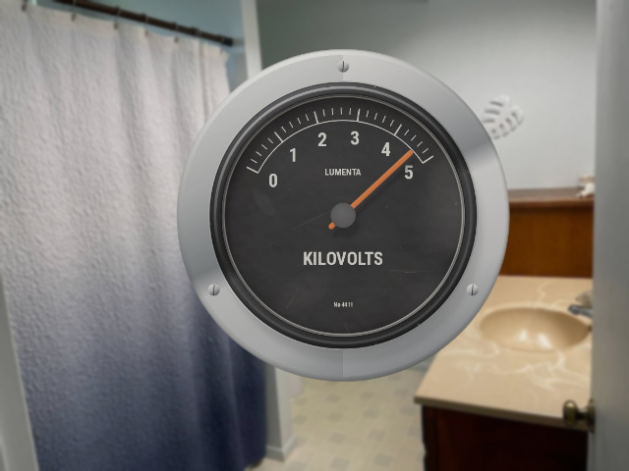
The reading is kV 4.6
